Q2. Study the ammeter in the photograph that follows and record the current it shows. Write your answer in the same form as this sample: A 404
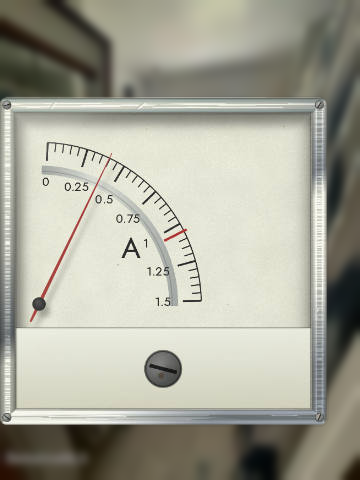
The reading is A 0.4
